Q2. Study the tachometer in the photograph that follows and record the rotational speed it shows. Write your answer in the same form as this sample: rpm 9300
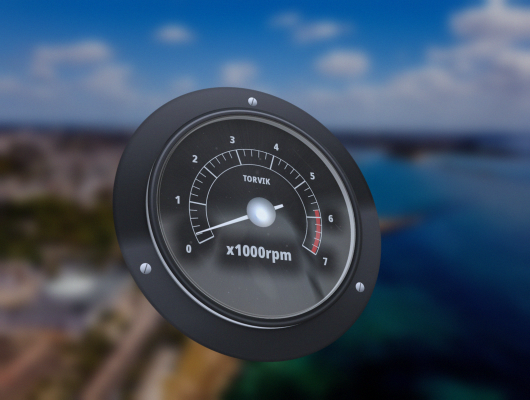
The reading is rpm 200
